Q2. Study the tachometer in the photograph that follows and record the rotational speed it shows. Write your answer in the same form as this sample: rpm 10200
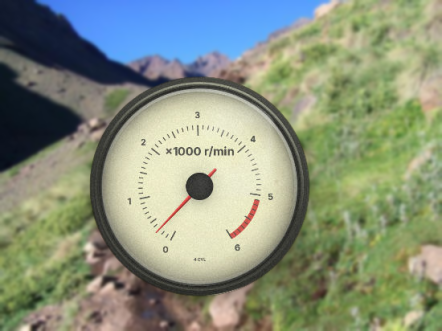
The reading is rpm 300
